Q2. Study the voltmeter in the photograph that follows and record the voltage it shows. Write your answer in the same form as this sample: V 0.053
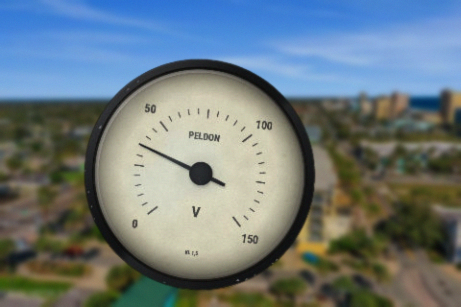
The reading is V 35
